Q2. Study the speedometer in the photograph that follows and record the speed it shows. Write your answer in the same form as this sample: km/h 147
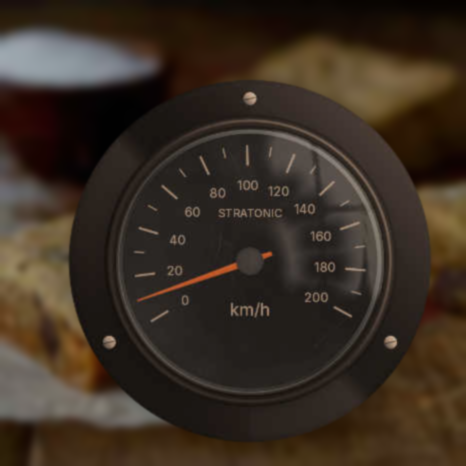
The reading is km/h 10
